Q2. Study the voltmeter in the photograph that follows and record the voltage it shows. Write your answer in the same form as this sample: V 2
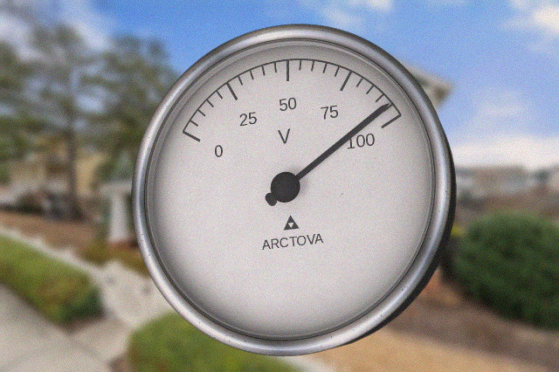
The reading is V 95
